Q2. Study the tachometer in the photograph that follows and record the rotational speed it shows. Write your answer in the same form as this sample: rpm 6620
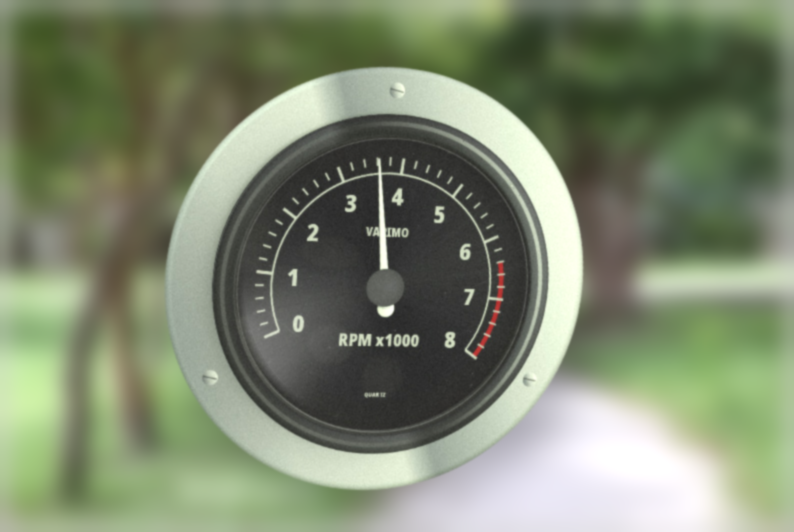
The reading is rpm 3600
